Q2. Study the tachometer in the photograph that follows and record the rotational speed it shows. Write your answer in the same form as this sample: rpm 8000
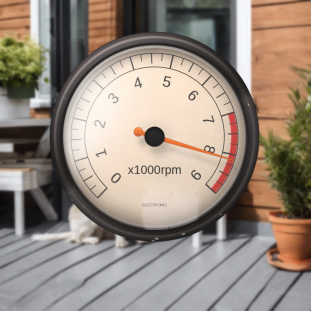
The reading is rpm 8125
